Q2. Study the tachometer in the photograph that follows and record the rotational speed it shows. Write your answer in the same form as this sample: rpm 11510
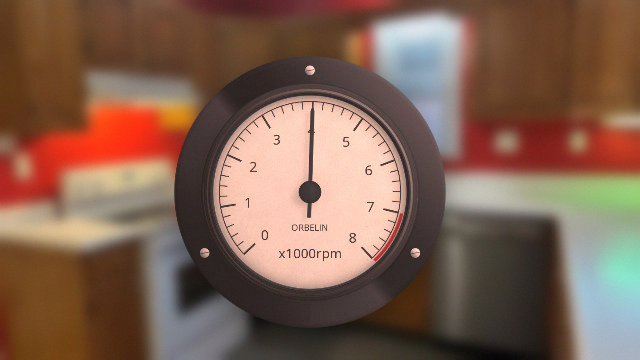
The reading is rpm 4000
